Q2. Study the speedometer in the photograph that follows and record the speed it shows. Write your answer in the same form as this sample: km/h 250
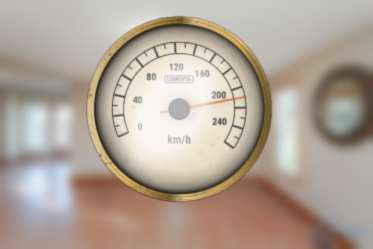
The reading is km/h 210
